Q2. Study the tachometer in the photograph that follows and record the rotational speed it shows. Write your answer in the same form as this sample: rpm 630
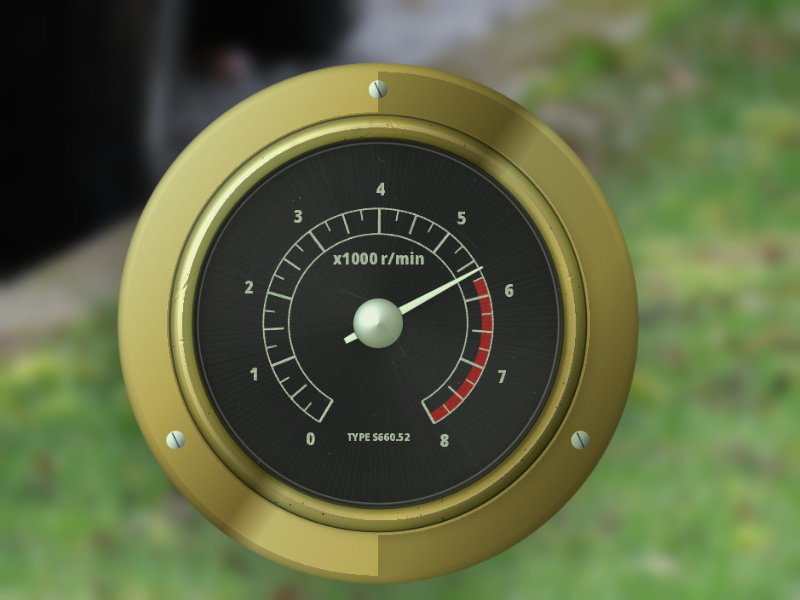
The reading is rpm 5625
